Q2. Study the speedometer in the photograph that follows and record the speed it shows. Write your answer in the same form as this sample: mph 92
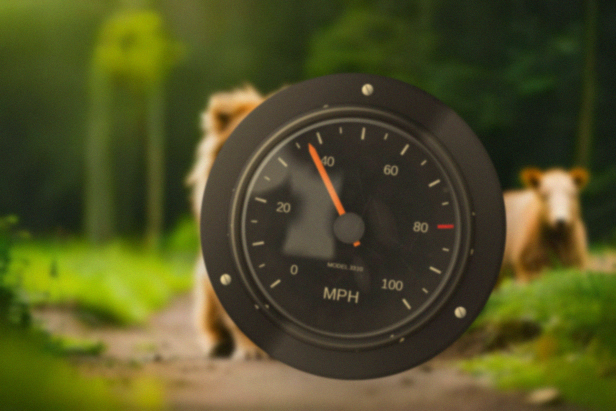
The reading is mph 37.5
